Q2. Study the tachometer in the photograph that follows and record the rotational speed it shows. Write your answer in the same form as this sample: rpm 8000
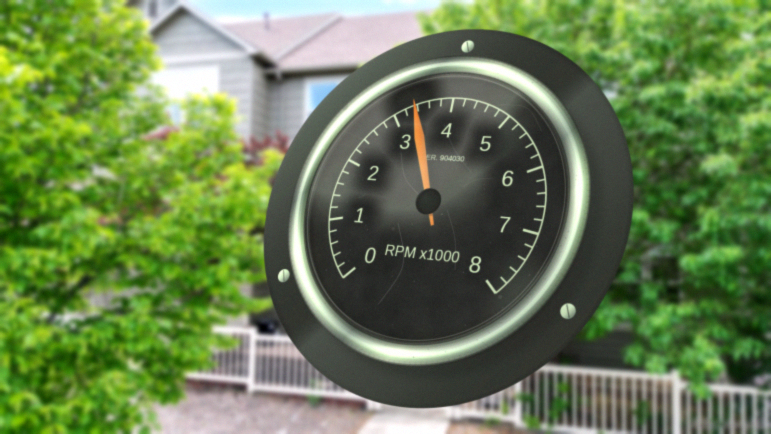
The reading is rpm 3400
